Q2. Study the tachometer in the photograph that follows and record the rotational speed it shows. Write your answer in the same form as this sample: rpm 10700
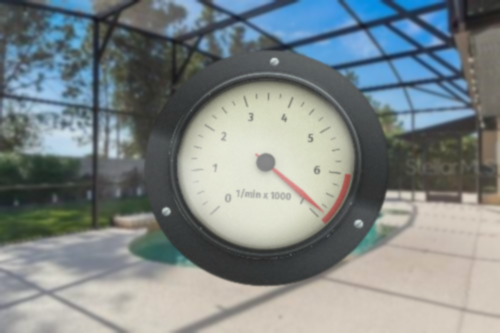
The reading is rpm 6875
